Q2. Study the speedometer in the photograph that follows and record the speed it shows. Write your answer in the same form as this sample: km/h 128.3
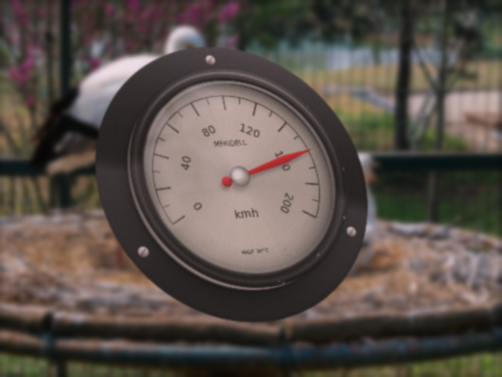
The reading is km/h 160
